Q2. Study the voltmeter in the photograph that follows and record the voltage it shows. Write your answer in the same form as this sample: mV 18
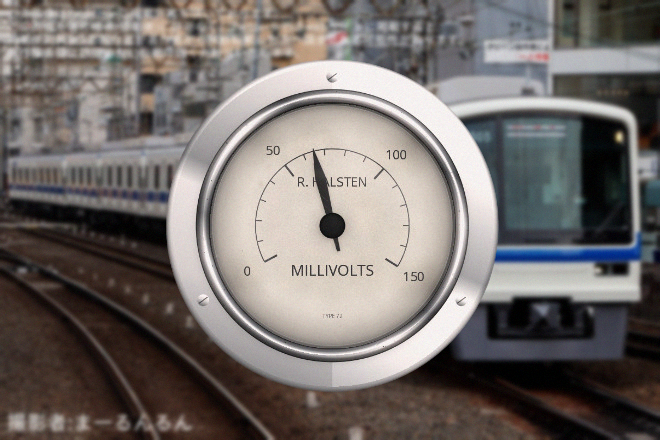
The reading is mV 65
